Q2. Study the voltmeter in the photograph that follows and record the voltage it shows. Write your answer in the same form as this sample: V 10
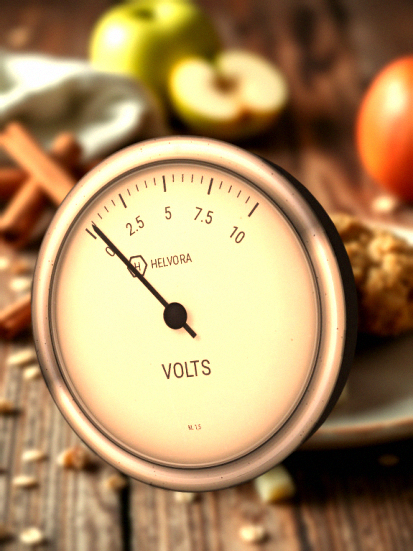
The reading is V 0.5
